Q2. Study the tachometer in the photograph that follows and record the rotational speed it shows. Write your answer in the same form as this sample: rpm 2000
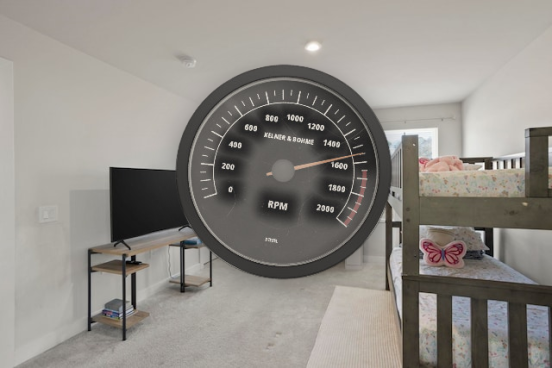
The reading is rpm 1550
